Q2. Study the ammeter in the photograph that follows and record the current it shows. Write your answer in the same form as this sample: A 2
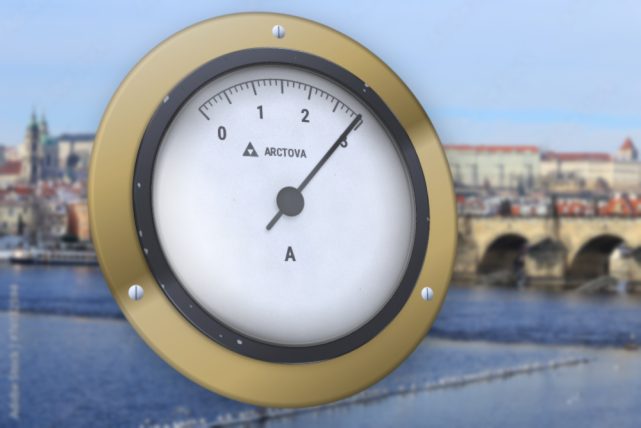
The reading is A 2.9
